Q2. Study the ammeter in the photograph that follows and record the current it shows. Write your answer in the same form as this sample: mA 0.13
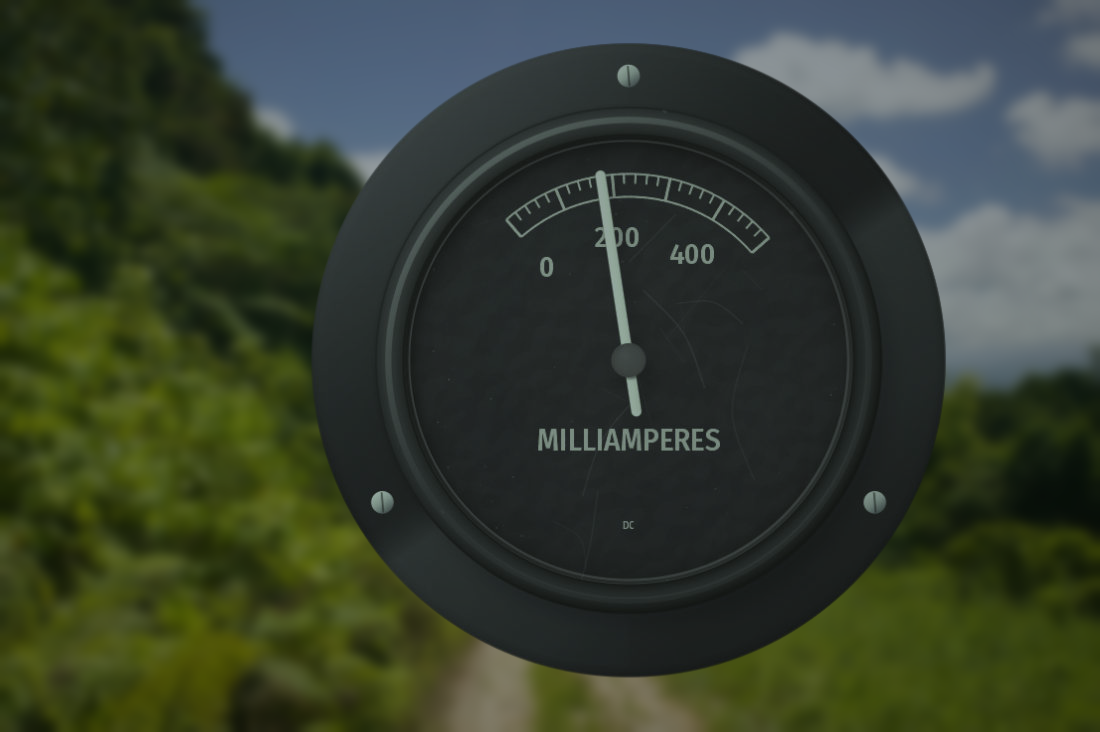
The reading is mA 180
